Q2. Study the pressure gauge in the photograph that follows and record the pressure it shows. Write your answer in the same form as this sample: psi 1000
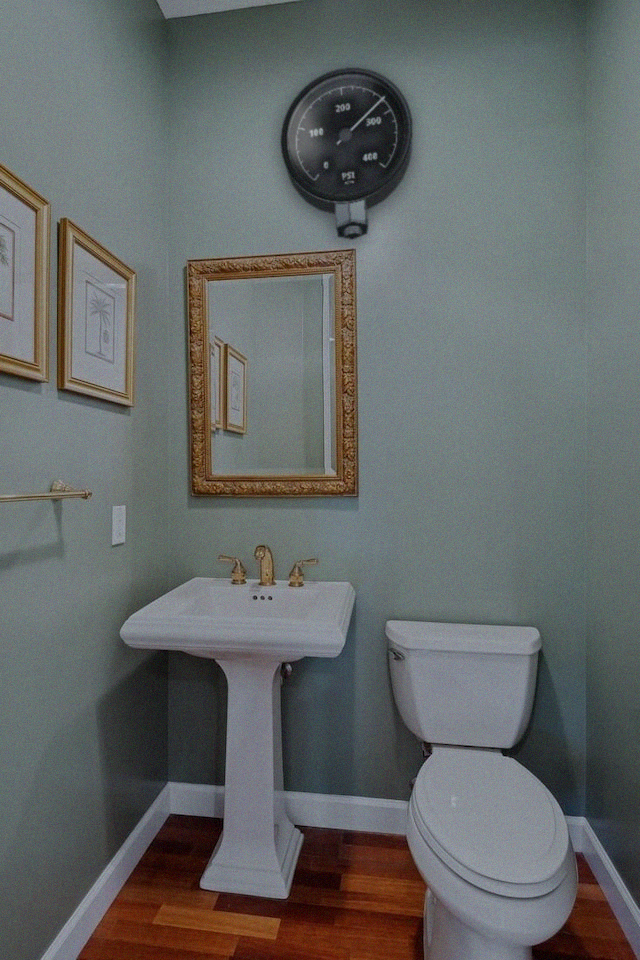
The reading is psi 280
